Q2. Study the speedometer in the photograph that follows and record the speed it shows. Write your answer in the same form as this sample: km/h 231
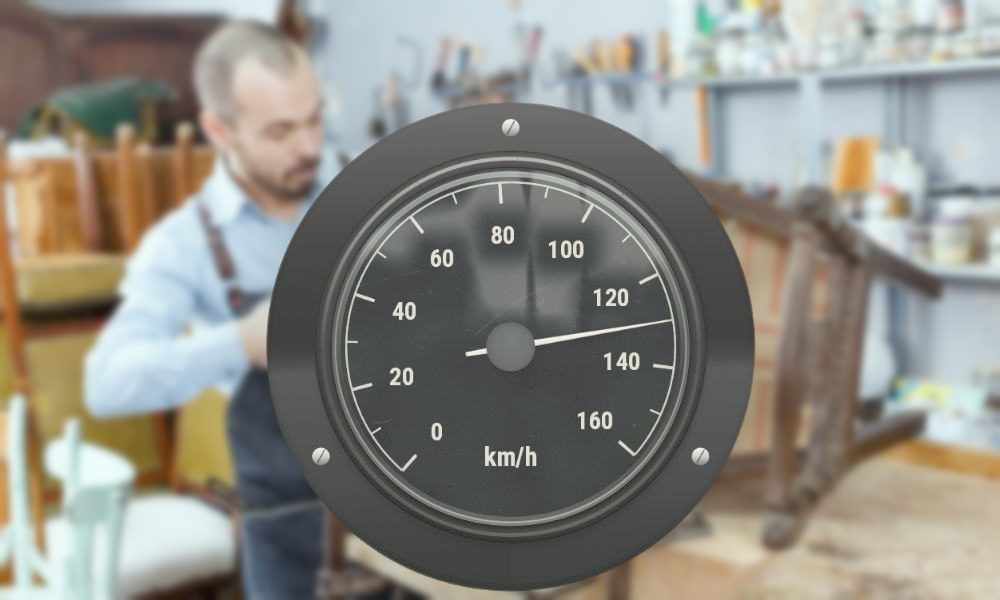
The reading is km/h 130
